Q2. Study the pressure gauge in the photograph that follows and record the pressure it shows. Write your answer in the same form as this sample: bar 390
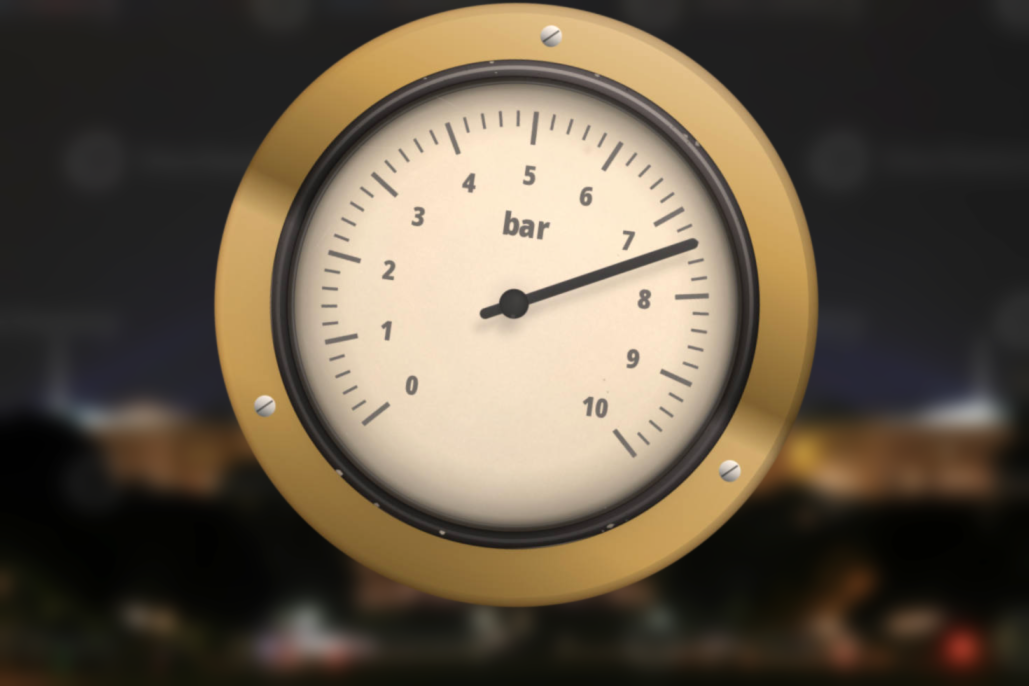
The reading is bar 7.4
